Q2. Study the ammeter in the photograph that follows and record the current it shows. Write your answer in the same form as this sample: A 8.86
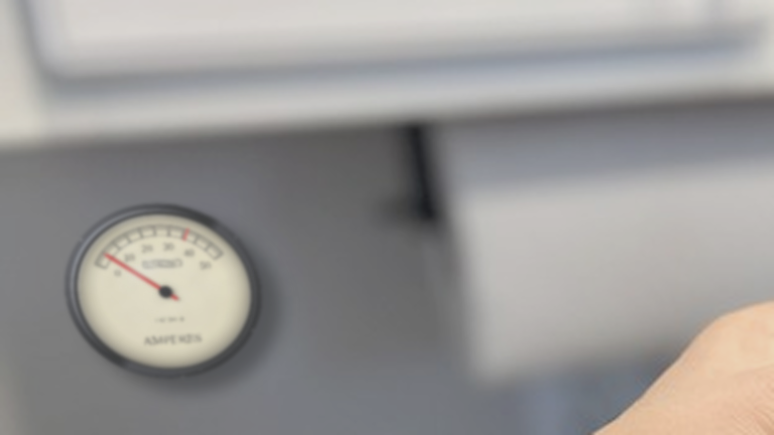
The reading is A 5
